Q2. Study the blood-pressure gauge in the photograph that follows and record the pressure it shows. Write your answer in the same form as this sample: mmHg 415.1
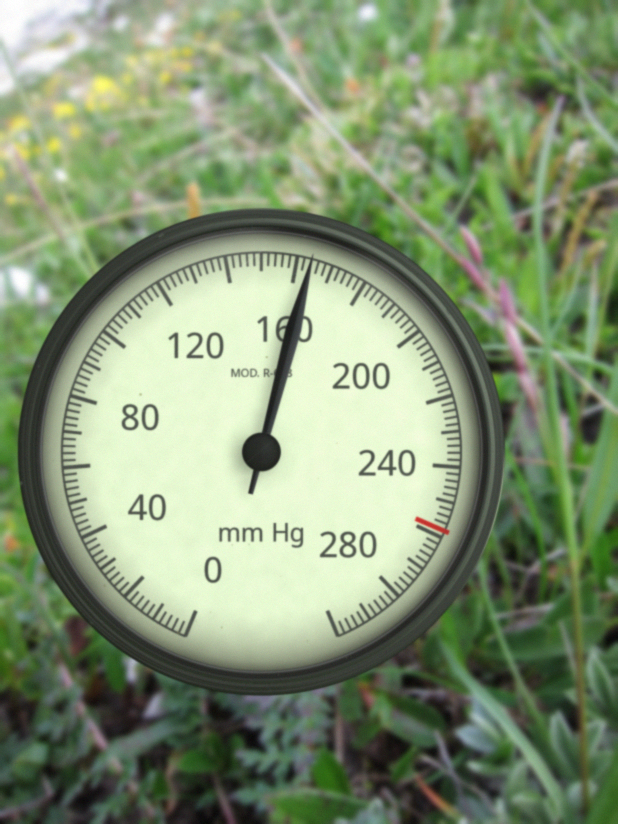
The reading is mmHg 164
